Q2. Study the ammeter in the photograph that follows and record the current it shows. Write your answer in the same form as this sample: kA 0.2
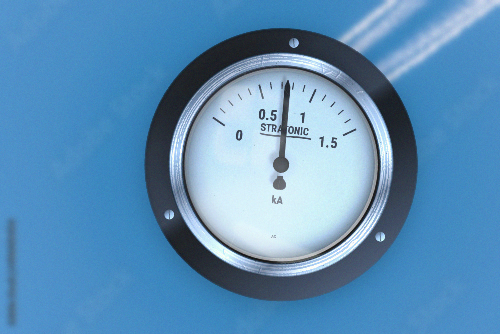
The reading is kA 0.75
